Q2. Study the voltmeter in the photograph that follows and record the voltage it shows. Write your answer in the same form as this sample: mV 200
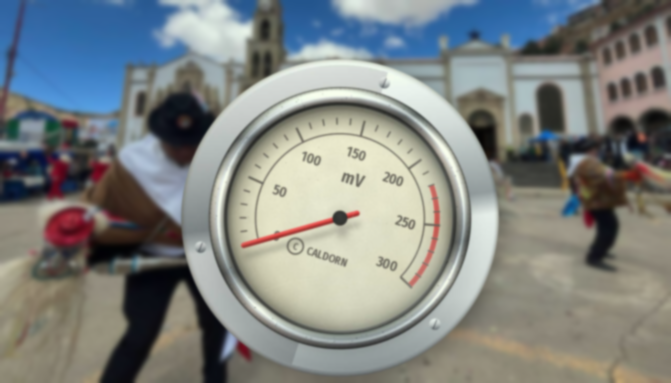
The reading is mV 0
